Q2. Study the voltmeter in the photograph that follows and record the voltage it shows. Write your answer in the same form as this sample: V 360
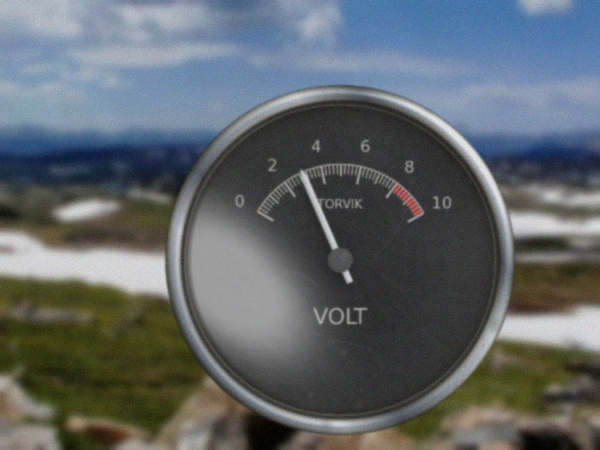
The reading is V 3
